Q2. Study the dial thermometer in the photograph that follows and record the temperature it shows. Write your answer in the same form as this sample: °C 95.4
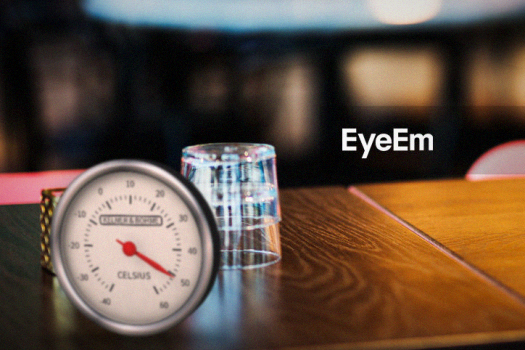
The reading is °C 50
